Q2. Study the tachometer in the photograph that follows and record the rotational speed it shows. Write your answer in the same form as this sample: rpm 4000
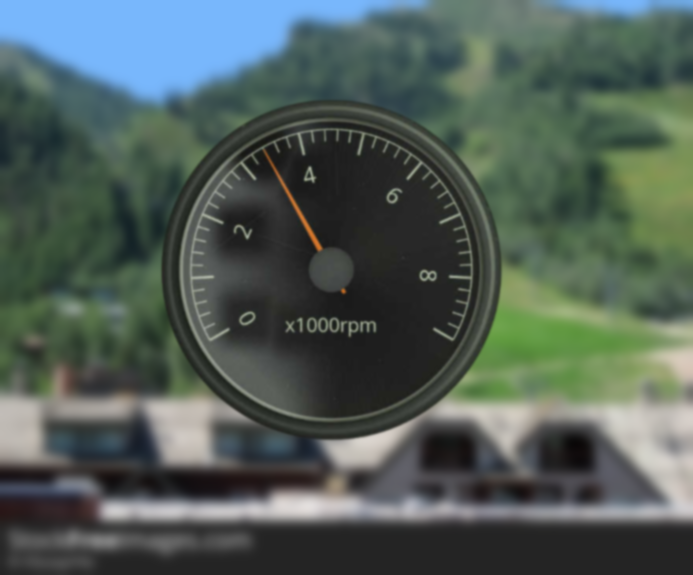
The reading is rpm 3400
